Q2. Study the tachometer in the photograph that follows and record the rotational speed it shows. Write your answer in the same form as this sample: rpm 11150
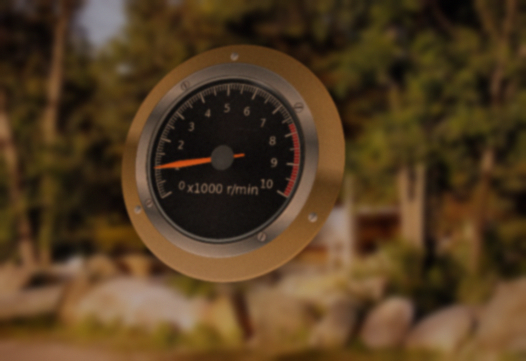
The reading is rpm 1000
